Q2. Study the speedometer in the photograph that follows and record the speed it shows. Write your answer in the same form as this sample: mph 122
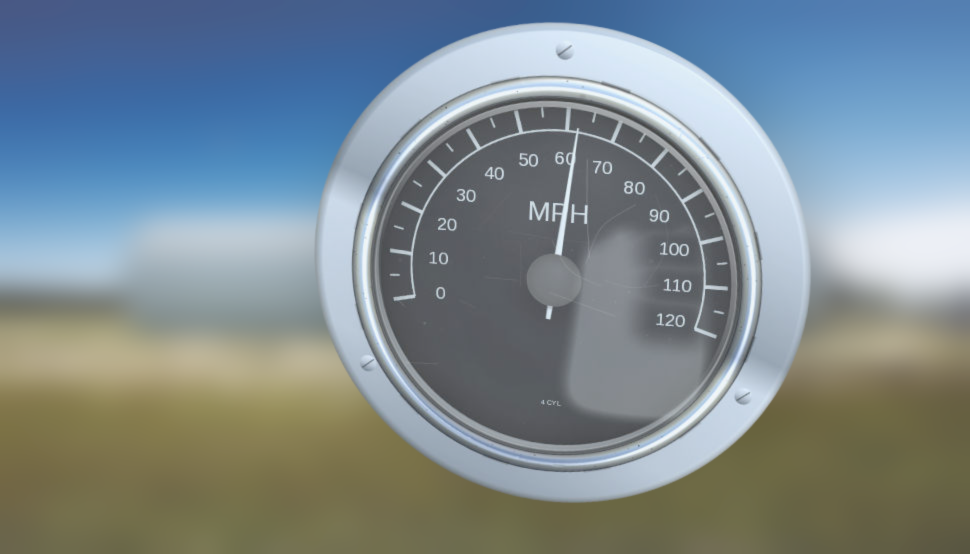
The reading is mph 62.5
